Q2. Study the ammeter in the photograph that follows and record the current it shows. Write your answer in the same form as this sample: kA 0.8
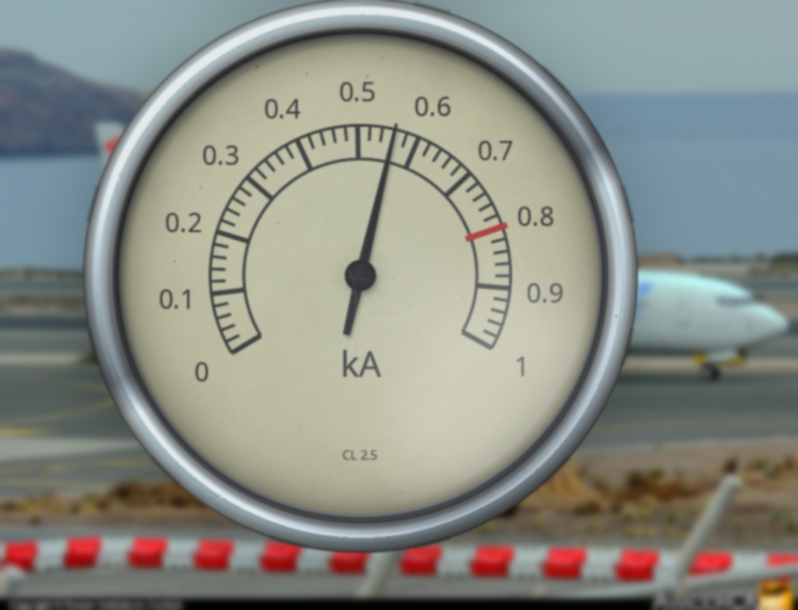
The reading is kA 0.56
